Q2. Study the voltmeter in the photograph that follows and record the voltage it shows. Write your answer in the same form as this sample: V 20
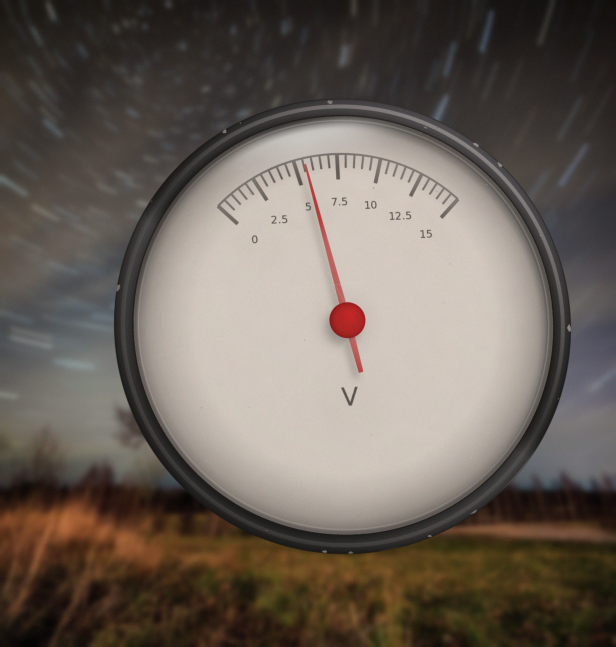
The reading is V 5.5
